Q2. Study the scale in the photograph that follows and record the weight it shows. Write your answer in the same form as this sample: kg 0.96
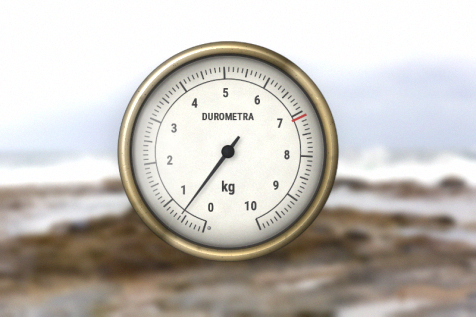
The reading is kg 0.6
